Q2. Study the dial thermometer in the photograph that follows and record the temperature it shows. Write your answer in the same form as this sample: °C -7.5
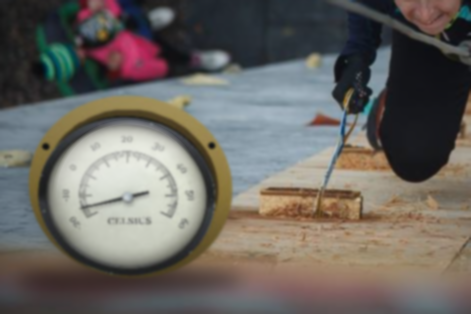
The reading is °C -15
